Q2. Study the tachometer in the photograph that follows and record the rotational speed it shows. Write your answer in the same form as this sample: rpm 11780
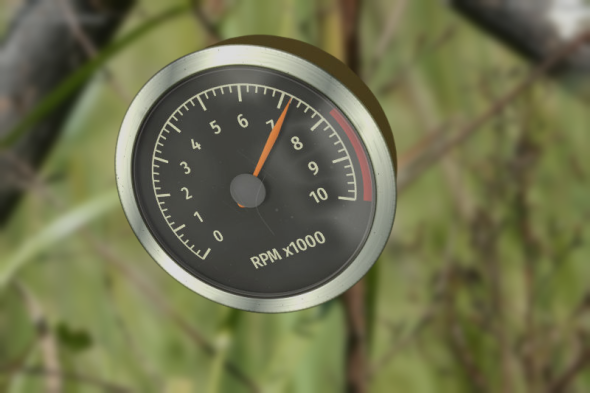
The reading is rpm 7200
